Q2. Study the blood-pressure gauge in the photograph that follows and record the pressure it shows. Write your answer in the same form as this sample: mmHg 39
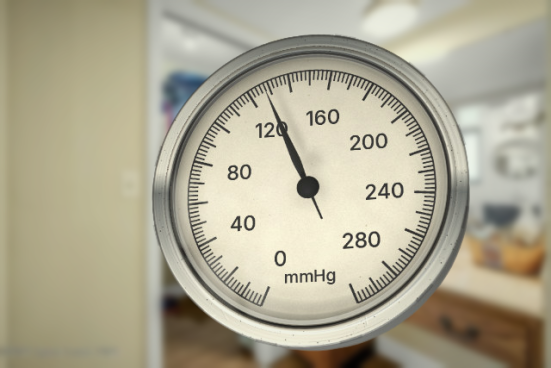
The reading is mmHg 128
